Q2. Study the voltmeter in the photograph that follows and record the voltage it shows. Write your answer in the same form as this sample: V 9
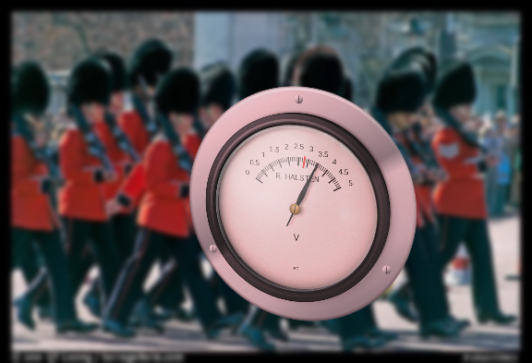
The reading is V 3.5
